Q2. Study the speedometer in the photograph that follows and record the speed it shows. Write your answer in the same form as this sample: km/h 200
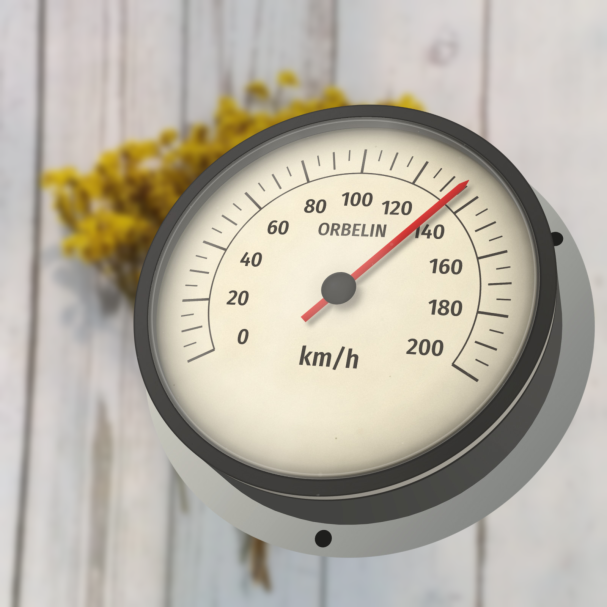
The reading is km/h 135
